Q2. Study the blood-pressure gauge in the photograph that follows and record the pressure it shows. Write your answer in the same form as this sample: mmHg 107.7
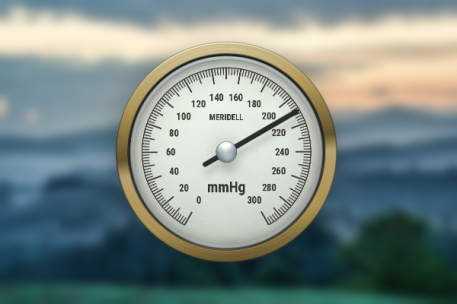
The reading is mmHg 210
